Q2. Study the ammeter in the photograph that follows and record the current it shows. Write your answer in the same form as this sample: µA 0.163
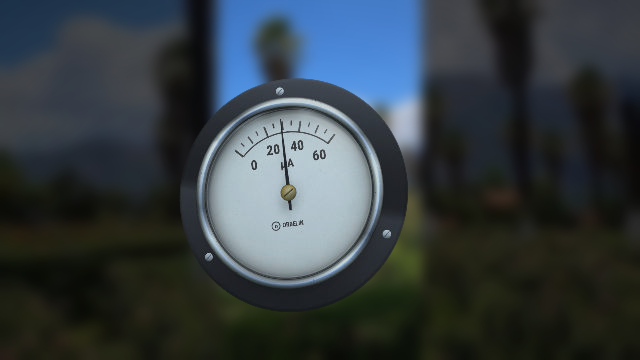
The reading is µA 30
